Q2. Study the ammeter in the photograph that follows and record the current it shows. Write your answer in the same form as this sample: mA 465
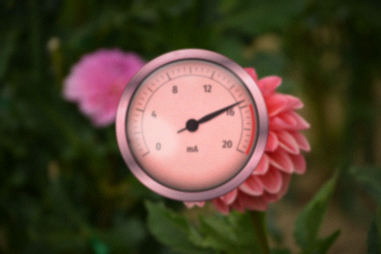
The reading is mA 15.5
